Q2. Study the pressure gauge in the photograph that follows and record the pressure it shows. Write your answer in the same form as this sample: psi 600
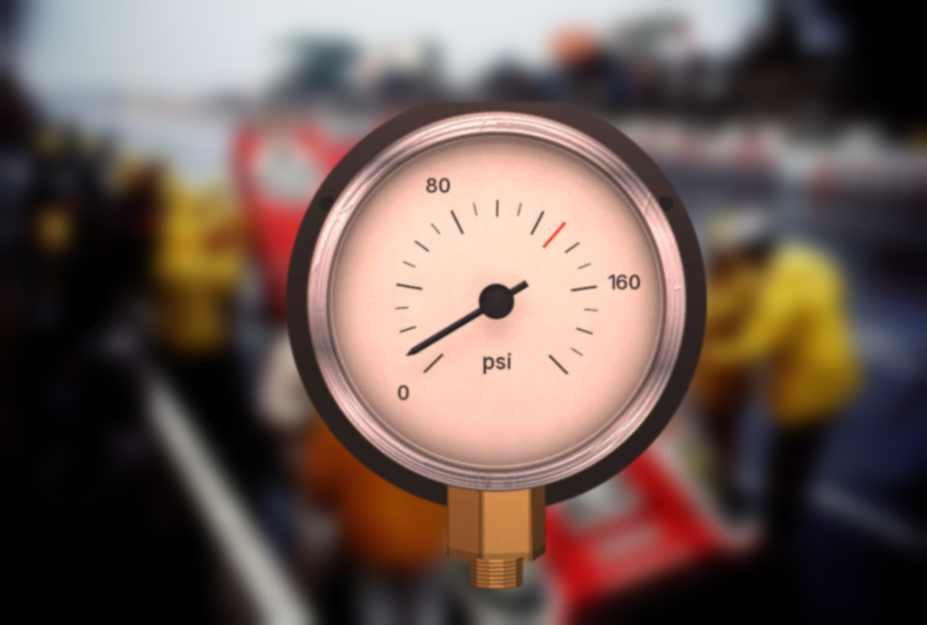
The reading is psi 10
